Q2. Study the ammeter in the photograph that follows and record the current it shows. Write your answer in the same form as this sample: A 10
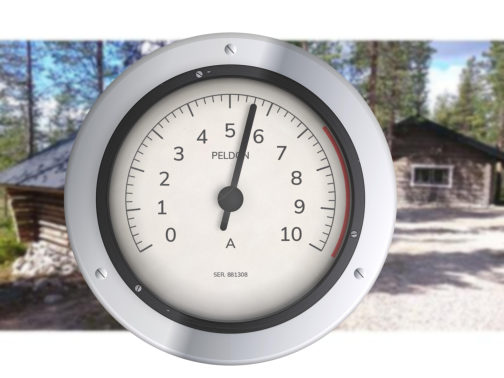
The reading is A 5.6
